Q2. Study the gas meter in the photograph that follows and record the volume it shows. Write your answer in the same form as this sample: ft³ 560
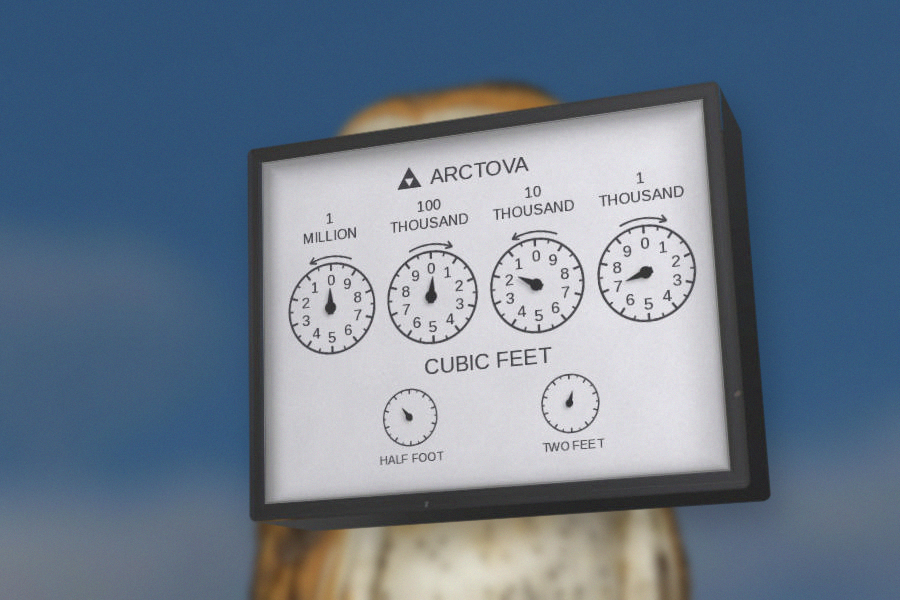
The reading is ft³ 1700
